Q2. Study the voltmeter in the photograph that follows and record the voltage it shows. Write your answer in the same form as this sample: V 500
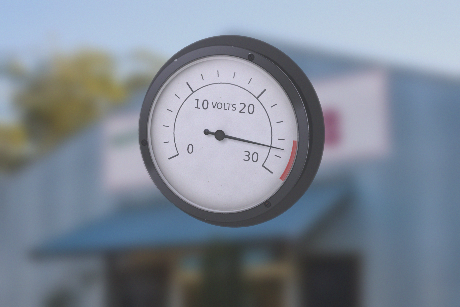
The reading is V 27
